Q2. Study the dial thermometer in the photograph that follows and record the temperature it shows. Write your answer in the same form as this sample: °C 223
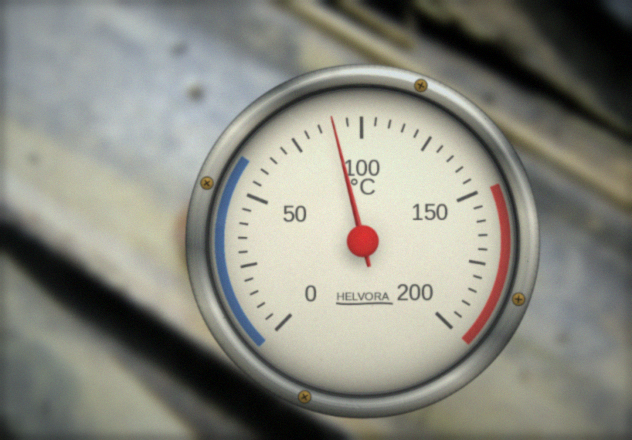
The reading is °C 90
